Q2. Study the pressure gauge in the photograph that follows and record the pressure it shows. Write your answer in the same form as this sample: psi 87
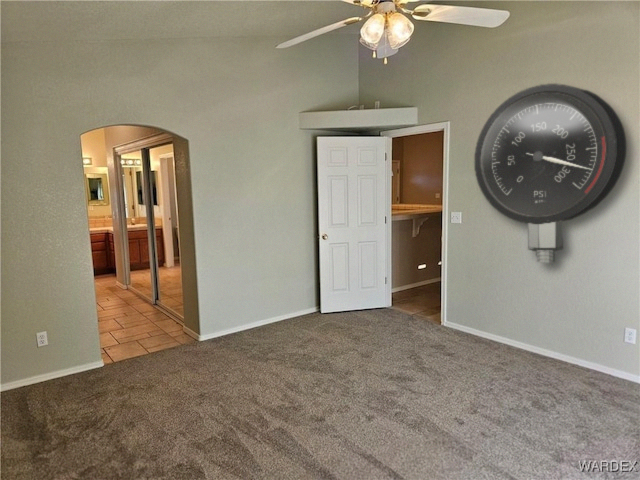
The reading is psi 275
